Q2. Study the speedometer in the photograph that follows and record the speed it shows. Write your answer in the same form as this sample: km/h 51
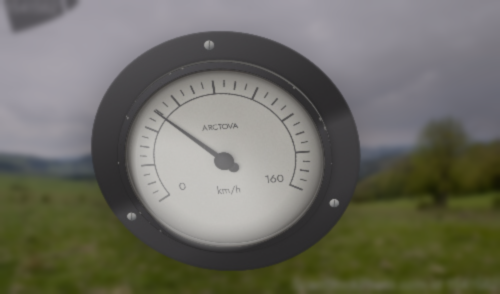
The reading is km/h 50
